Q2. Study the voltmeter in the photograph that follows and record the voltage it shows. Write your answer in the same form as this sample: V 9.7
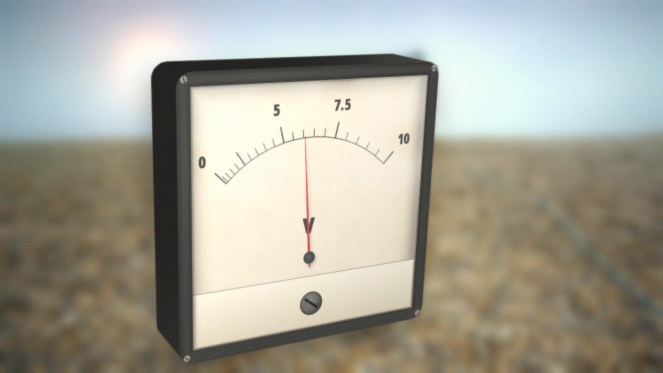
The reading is V 6
